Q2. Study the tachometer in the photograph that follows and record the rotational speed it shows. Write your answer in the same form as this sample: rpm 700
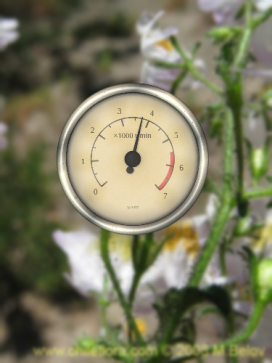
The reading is rpm 3750
